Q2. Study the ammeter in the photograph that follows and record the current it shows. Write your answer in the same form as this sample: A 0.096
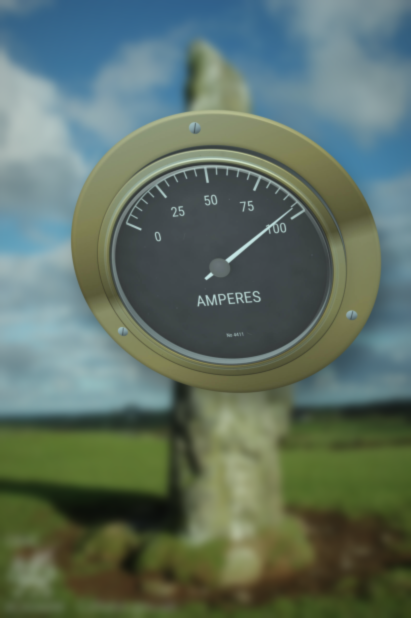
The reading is A 95
